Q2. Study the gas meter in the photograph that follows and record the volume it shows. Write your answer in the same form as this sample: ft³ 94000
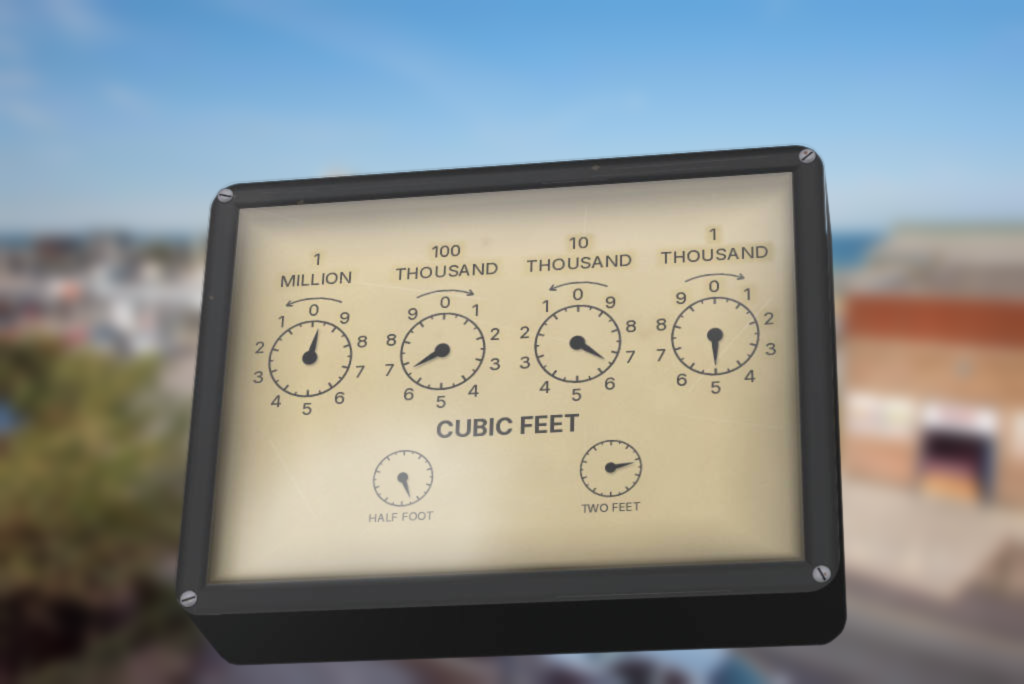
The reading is ft³ 966500
